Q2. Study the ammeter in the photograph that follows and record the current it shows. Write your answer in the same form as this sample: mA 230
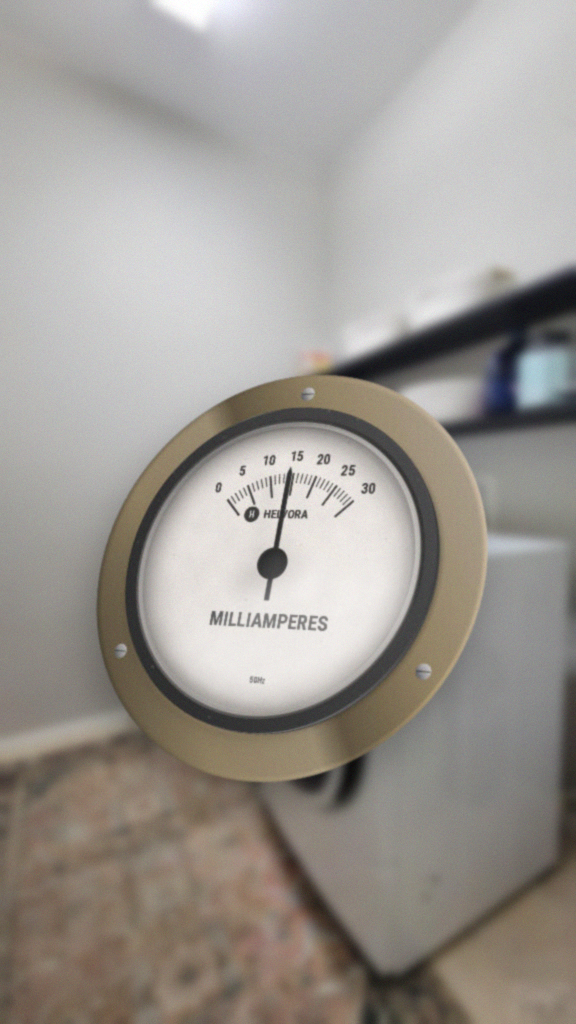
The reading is mA 15
